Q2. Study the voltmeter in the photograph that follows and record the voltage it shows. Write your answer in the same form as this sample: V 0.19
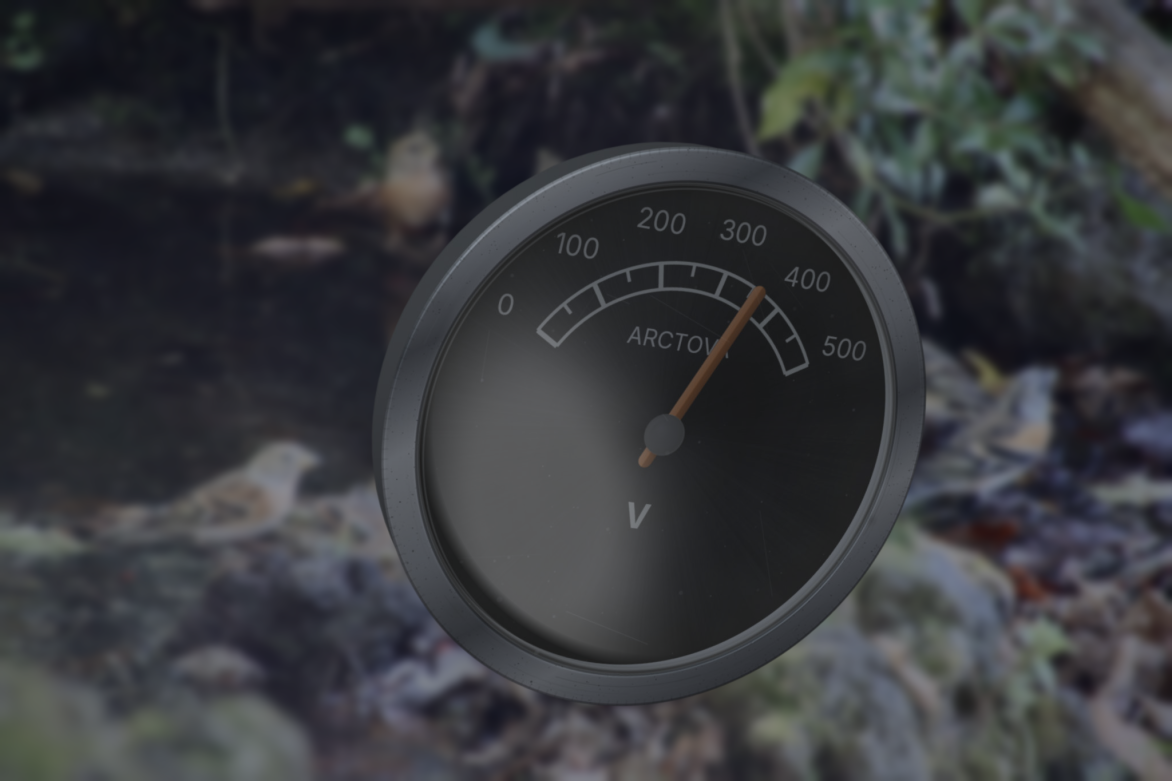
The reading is V 350
